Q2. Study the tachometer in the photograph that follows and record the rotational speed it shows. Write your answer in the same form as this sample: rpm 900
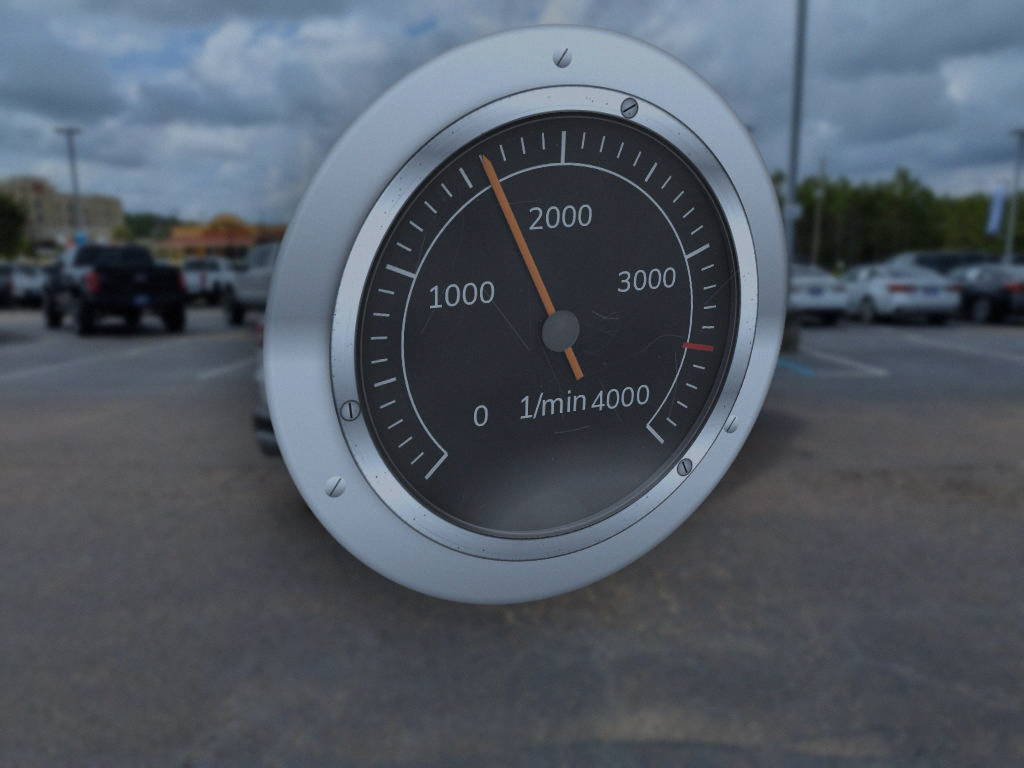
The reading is rpm 1600
